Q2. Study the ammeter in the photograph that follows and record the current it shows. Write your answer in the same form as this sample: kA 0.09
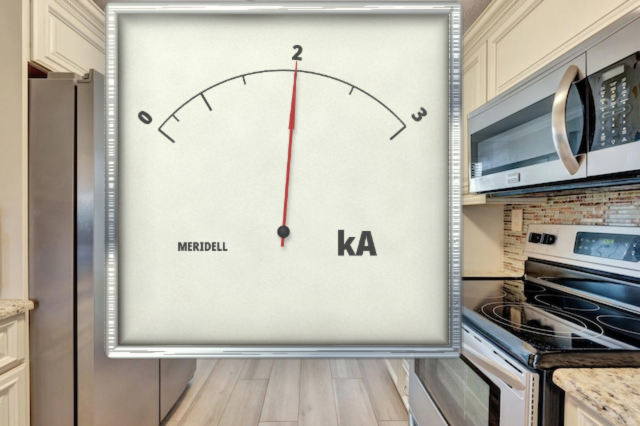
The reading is kA 2
